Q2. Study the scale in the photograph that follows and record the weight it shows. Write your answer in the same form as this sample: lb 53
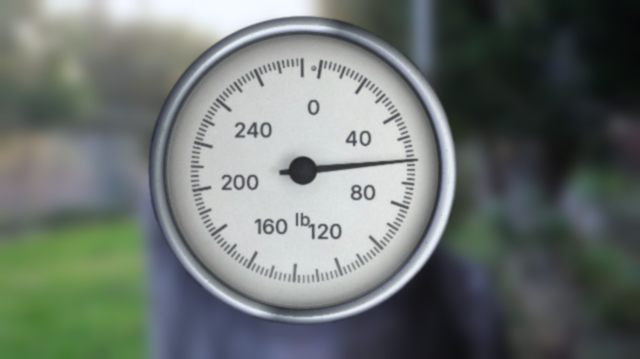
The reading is lb 60
